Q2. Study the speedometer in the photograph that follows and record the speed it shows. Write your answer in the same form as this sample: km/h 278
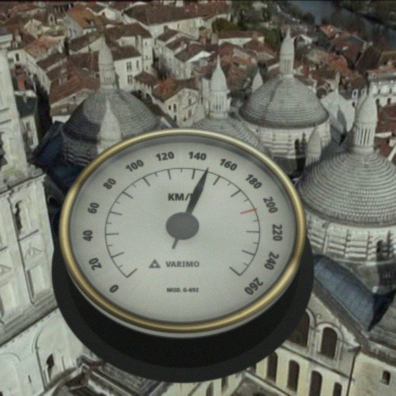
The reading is km/h 150
